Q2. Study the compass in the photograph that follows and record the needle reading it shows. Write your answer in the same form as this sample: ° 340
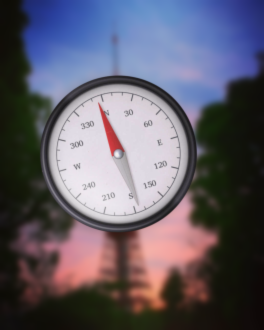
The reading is ° 355
